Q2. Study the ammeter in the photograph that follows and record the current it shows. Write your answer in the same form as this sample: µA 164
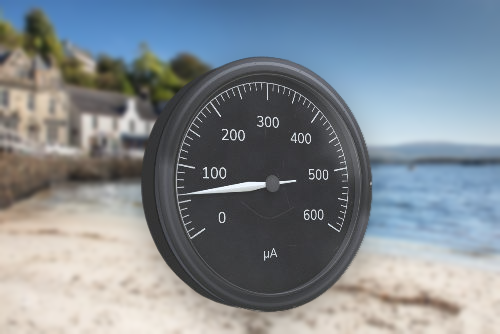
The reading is µA 60
